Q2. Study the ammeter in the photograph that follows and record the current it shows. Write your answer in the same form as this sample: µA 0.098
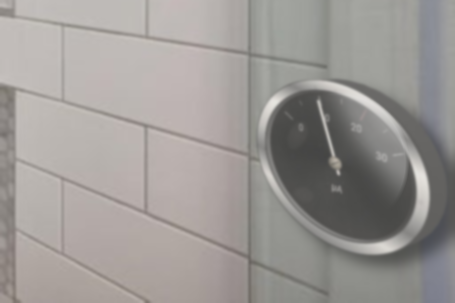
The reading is µA 10
